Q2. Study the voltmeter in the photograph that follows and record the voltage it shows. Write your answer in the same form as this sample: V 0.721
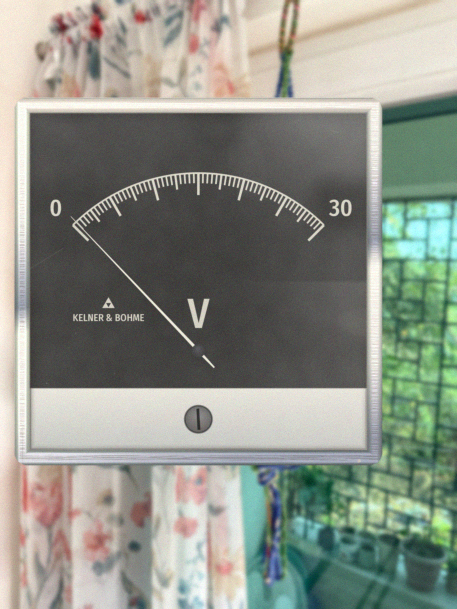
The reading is V 0.5
